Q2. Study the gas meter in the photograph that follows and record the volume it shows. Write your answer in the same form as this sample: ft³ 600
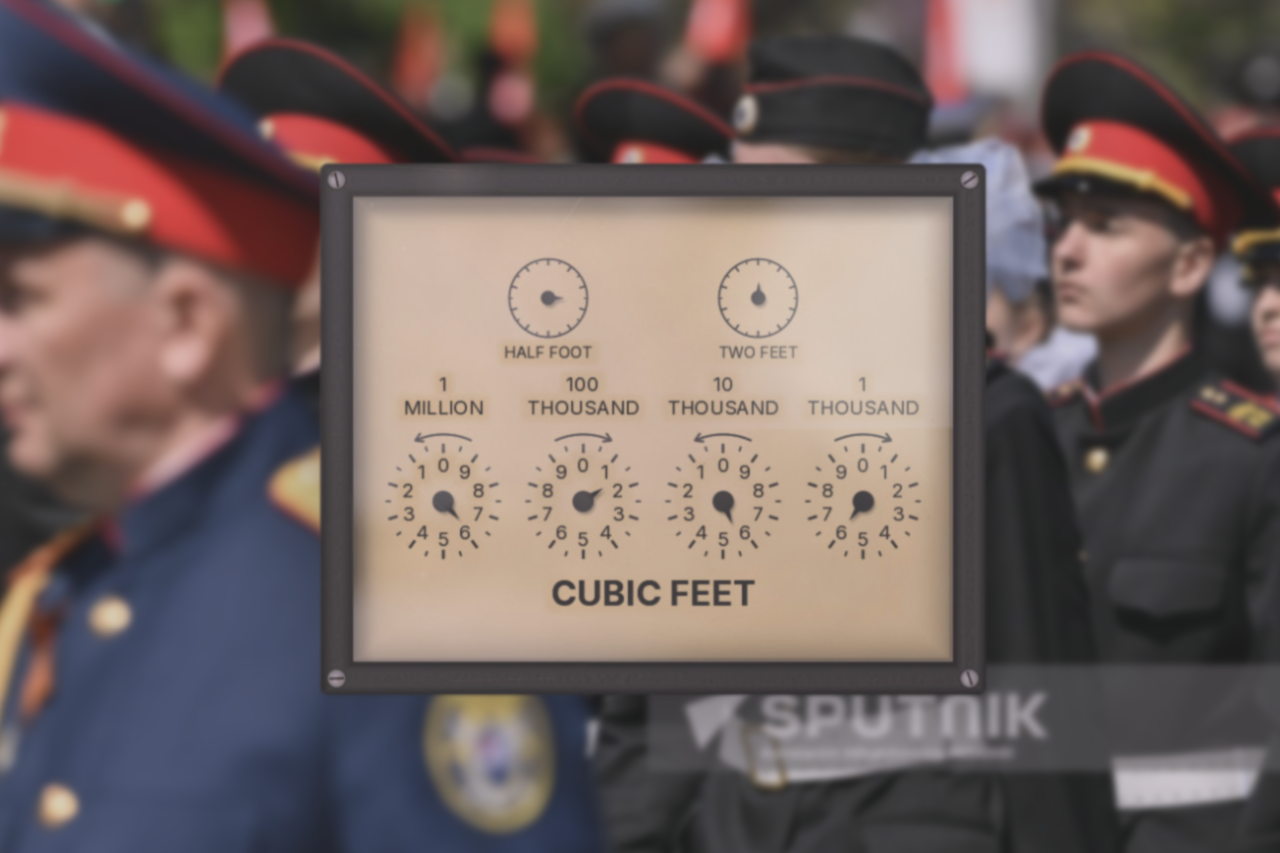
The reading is ft³ 615600
